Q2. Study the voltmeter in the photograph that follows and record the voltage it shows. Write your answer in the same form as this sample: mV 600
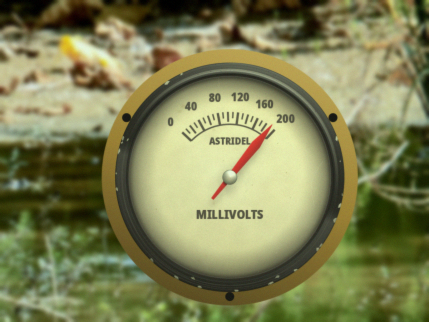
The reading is mV 190
